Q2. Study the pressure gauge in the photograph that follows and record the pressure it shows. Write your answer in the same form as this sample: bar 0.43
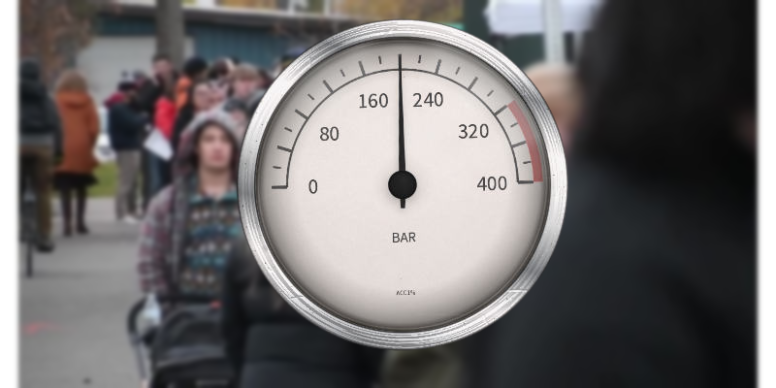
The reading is bar 200
